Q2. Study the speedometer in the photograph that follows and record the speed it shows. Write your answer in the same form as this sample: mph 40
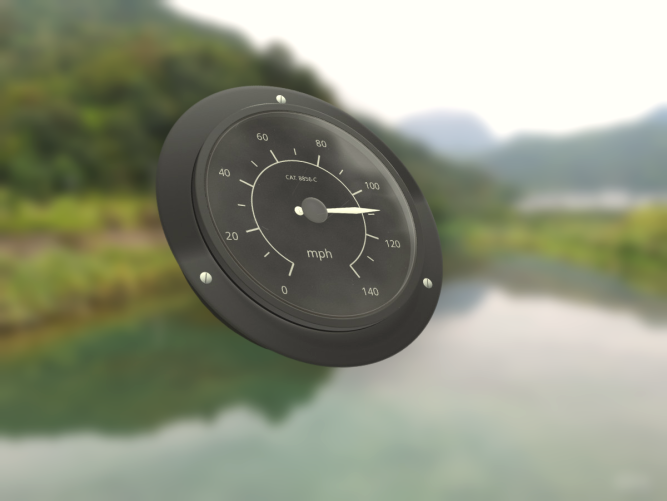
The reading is mph 110
